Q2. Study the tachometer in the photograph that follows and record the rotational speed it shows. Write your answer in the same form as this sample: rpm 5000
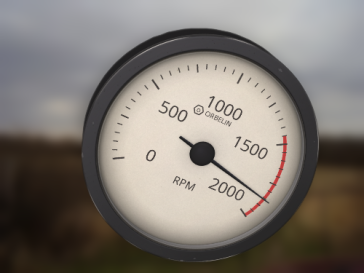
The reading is rpm 1850
